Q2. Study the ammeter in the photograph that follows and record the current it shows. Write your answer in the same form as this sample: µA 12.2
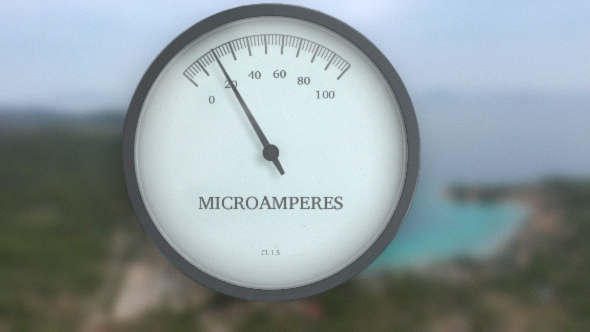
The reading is µA 20
